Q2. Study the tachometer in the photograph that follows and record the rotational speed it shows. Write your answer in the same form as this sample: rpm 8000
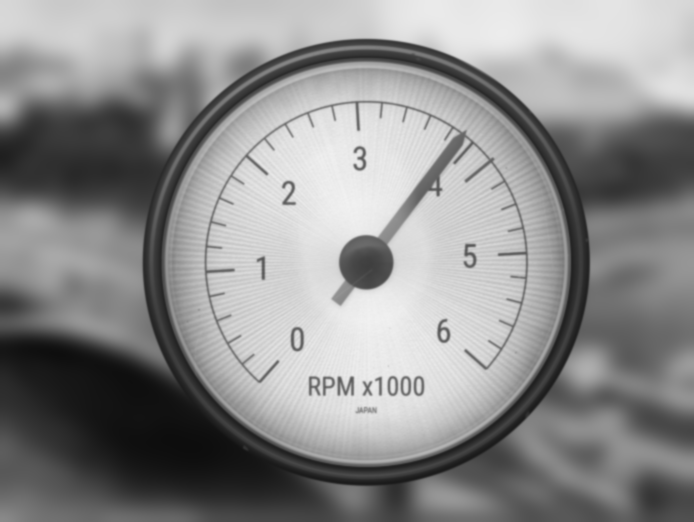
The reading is rpm 3900
